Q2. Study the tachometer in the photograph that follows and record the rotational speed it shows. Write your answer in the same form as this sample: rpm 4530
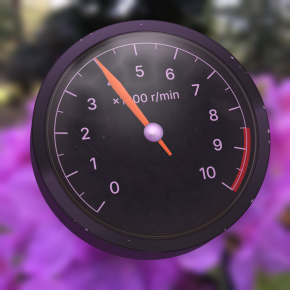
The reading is rpm 4000
